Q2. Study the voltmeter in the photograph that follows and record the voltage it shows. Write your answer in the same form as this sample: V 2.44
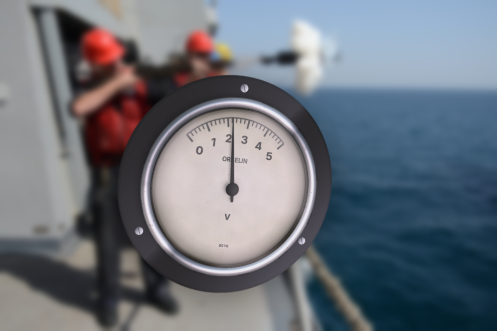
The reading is V 2.2
